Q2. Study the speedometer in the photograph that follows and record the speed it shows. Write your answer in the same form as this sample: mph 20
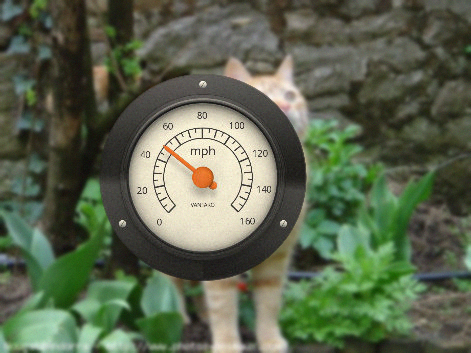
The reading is mph 50
